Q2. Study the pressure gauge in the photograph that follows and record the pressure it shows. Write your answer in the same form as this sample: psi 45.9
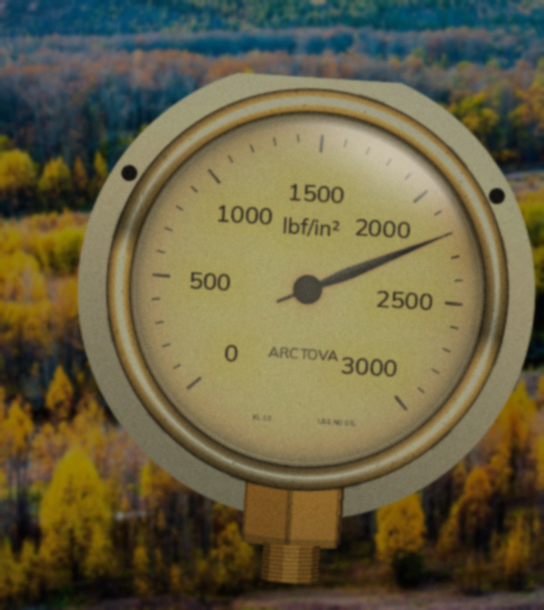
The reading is psi 2200
